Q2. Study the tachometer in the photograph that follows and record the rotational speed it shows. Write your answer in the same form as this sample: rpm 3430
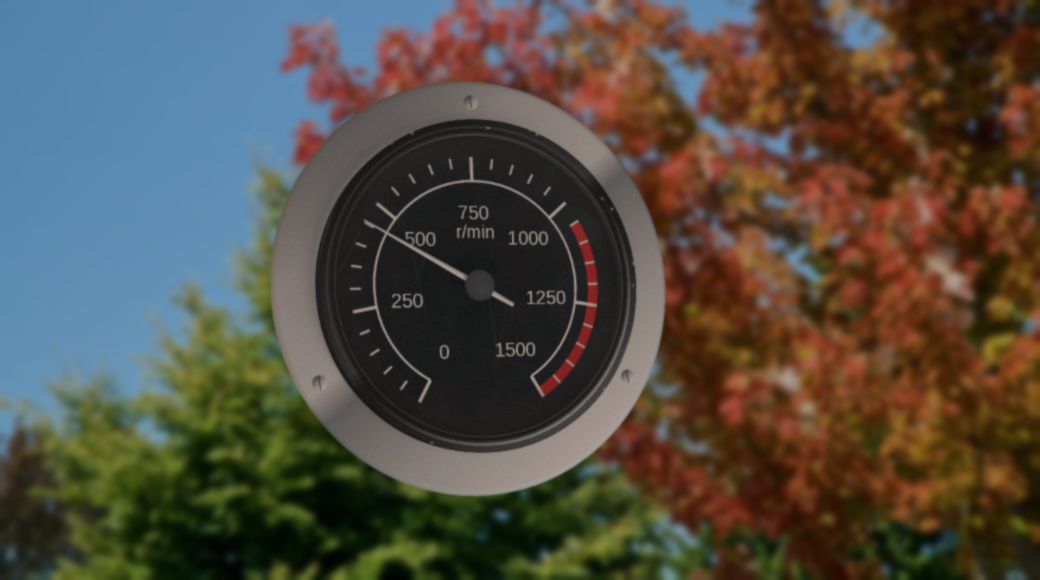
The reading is rpm 450
